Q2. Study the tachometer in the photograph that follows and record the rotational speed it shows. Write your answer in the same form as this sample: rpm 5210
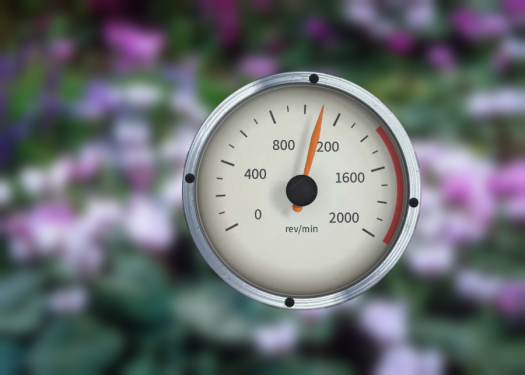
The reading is rpm 1100
